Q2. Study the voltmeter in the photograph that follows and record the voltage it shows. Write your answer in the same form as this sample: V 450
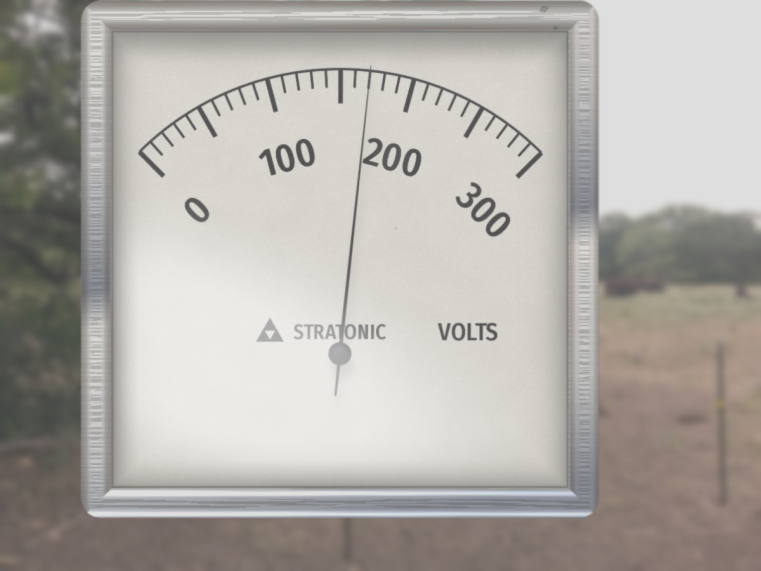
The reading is V 170
